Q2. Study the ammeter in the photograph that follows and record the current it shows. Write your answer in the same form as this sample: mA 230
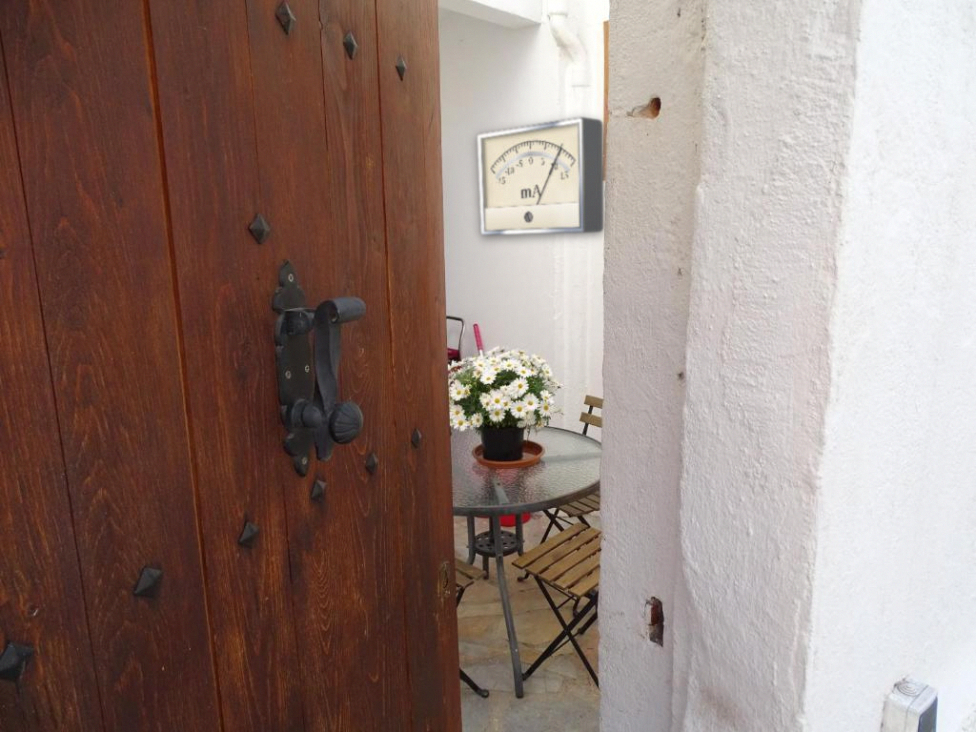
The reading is mA 10
